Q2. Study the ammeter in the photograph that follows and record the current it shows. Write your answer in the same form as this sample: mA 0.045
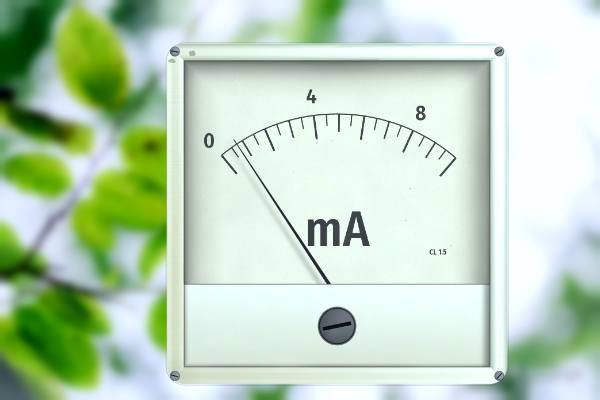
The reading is mA 0.75
